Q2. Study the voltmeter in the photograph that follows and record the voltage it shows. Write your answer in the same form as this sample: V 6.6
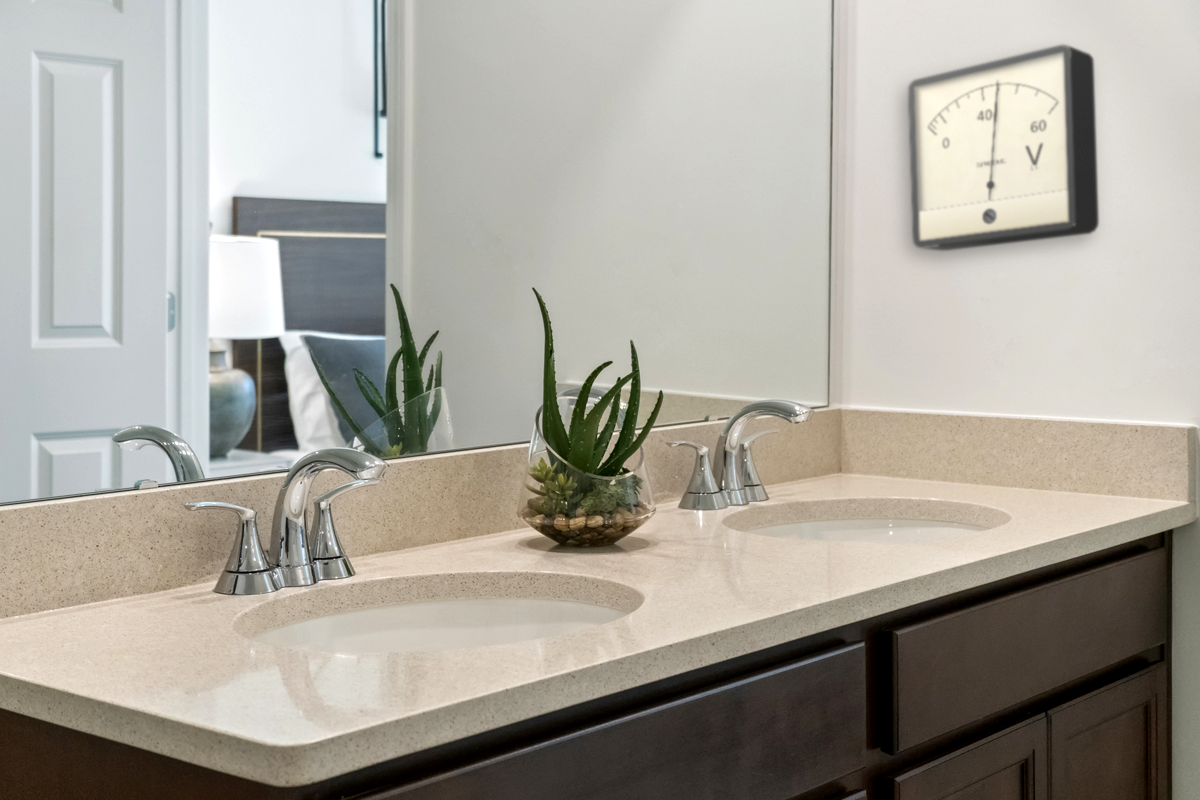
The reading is V 45
